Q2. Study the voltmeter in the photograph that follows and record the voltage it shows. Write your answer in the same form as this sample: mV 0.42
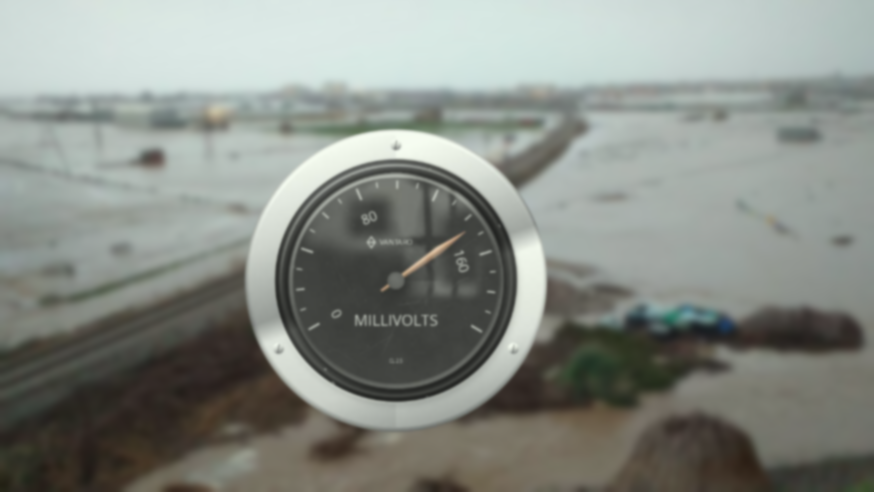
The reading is mV 145
